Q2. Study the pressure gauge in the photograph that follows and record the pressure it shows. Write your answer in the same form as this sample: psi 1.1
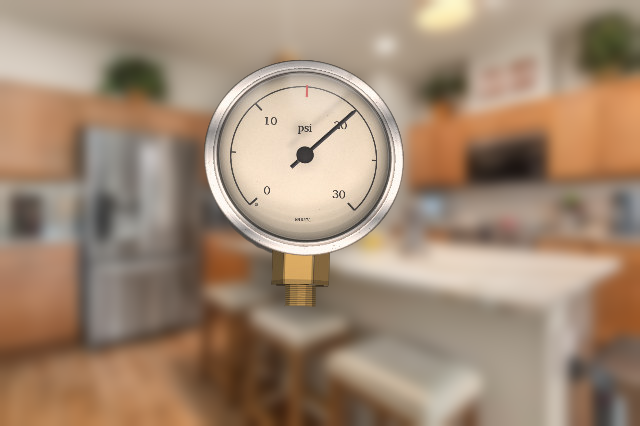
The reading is psi 20
